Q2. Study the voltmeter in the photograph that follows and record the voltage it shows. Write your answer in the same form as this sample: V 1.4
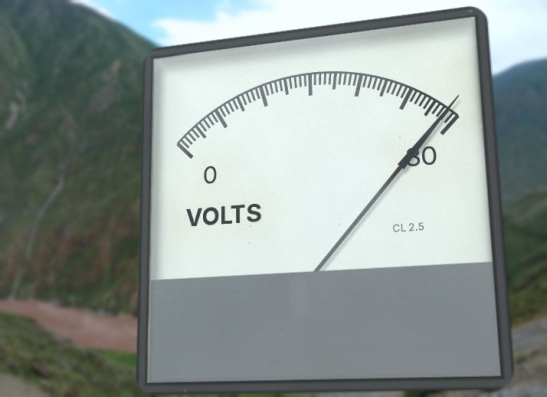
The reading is V 29
